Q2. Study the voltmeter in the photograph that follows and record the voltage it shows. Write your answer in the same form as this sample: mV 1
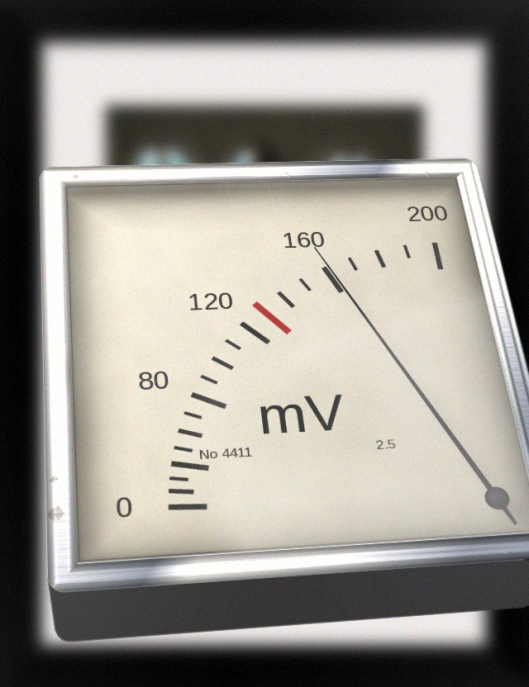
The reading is mV 160
